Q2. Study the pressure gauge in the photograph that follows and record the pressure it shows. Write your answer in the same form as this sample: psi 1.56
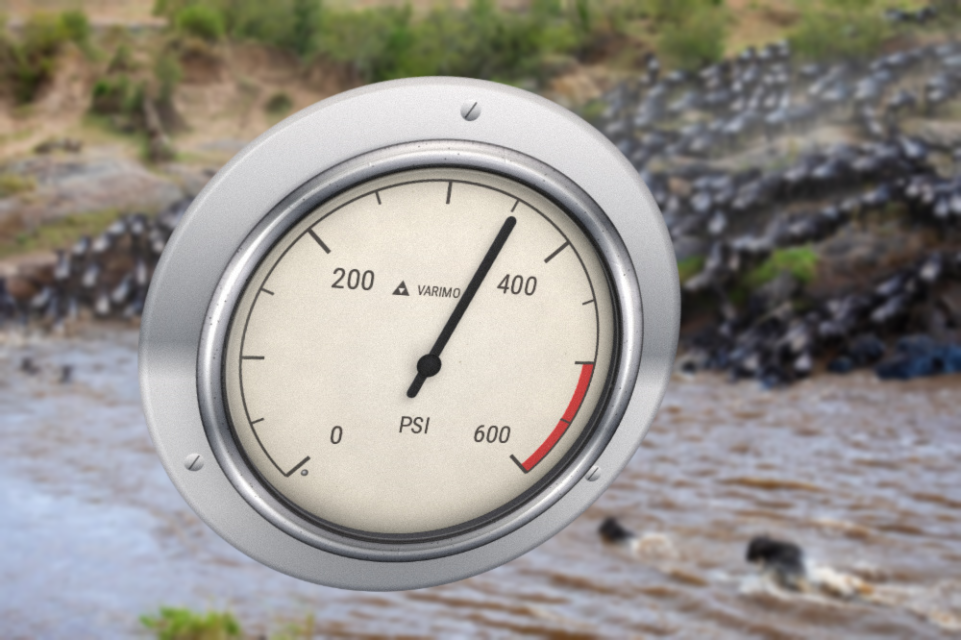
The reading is psi 350
